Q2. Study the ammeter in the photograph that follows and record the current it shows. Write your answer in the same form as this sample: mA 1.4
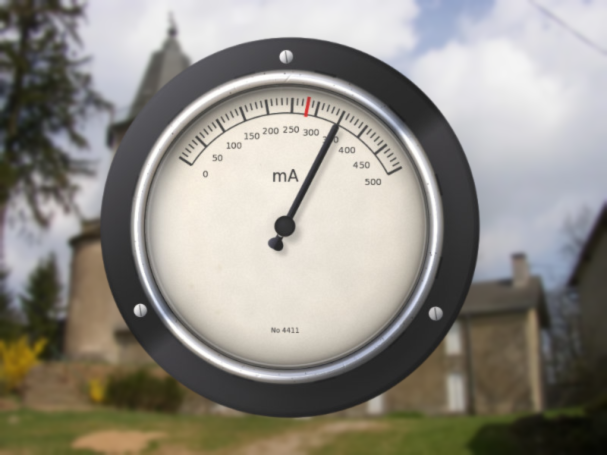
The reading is mA 350
